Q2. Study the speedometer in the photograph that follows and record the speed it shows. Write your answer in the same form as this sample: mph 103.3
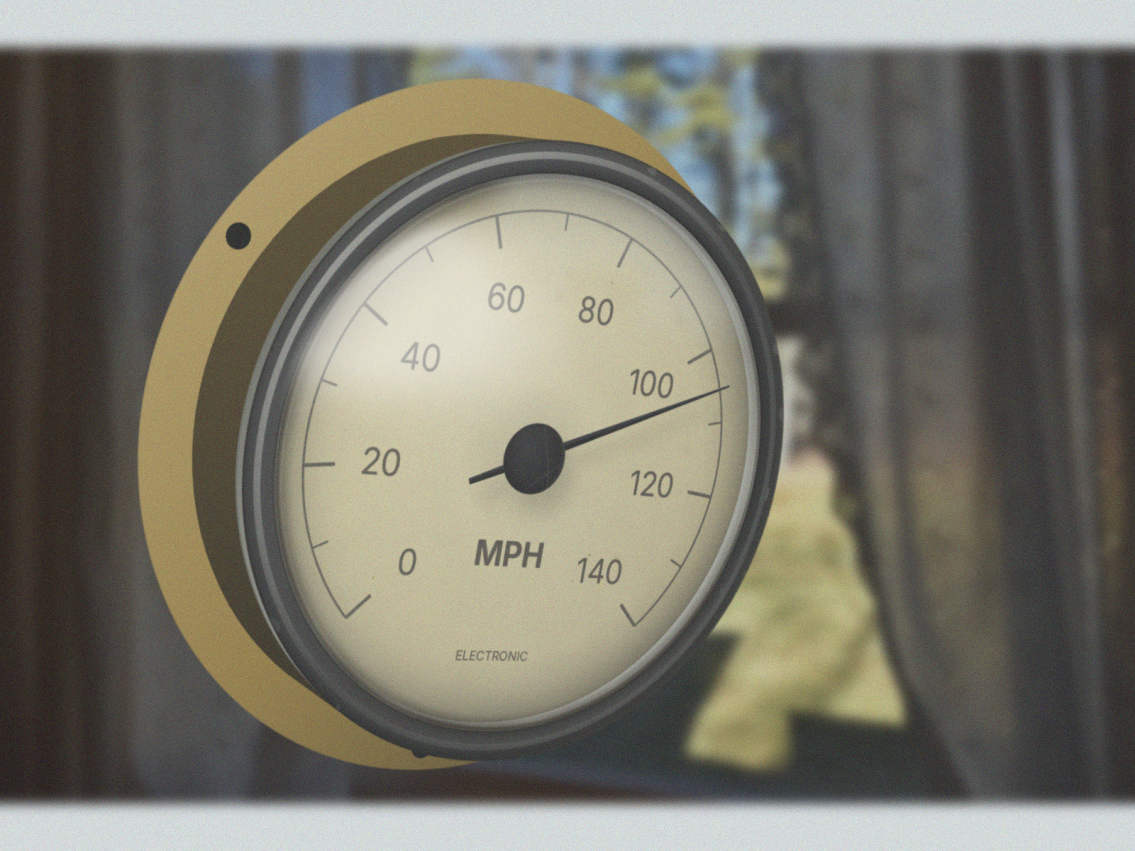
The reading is mph 105
